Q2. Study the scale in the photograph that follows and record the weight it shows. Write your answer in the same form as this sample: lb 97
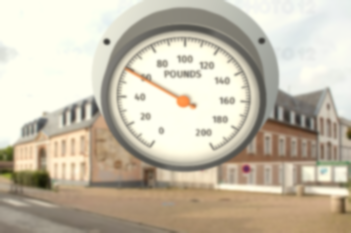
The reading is lb 60
